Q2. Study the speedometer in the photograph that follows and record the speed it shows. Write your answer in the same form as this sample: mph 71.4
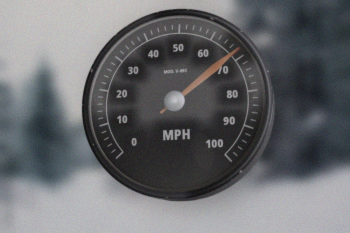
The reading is mph 68
